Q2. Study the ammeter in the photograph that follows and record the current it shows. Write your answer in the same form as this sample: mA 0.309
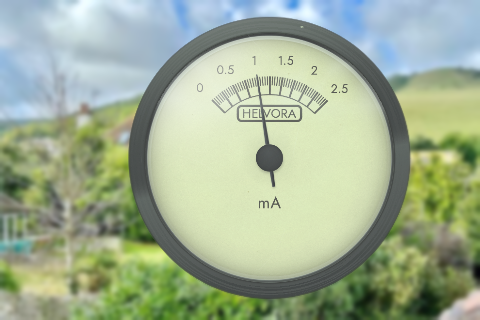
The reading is mA 1
